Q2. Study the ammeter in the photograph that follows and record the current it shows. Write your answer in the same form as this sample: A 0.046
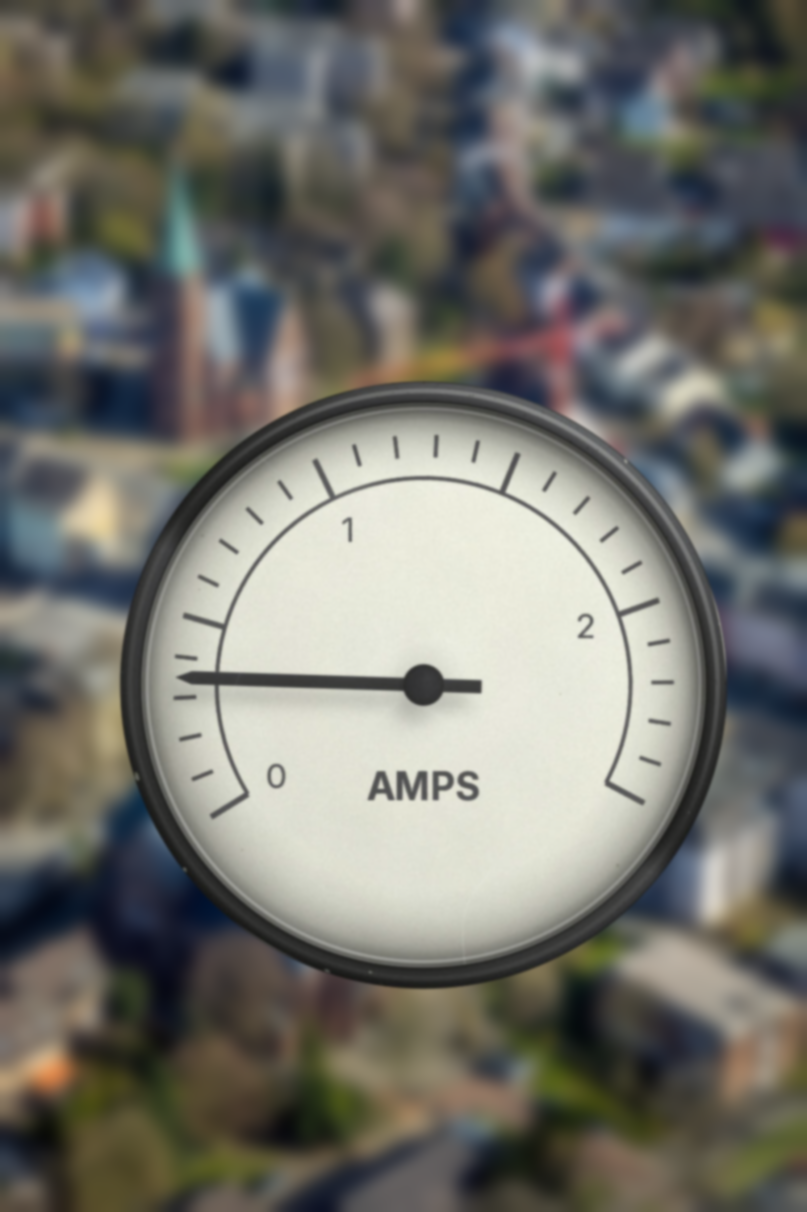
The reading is A 0.35
